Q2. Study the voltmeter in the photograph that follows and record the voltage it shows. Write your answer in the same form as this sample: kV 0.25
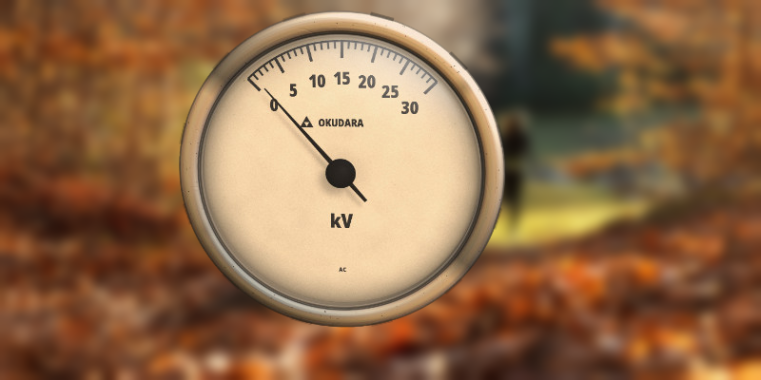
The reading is kV 1
